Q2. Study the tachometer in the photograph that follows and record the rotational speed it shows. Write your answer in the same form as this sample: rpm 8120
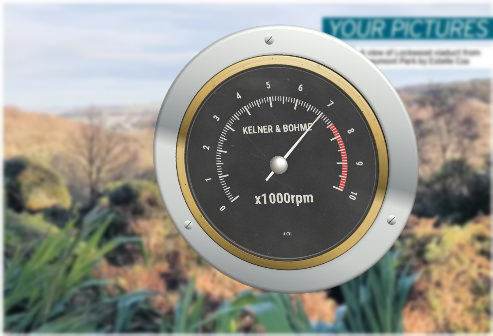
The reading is rpm 7000
